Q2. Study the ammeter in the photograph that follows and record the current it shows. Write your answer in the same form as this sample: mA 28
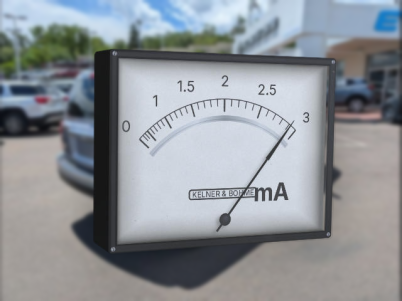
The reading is mA 2.9
